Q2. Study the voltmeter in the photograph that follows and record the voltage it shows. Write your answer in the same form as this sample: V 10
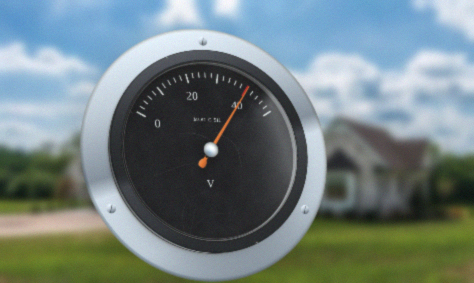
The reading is V 40
